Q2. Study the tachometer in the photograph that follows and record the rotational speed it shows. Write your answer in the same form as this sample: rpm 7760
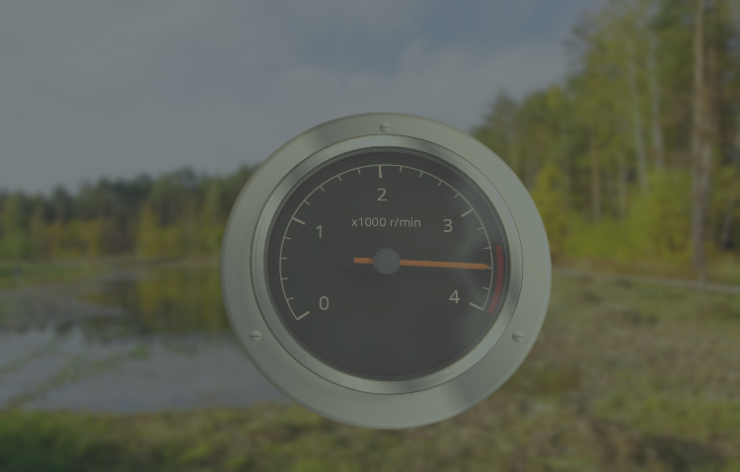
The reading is rpm 3600
